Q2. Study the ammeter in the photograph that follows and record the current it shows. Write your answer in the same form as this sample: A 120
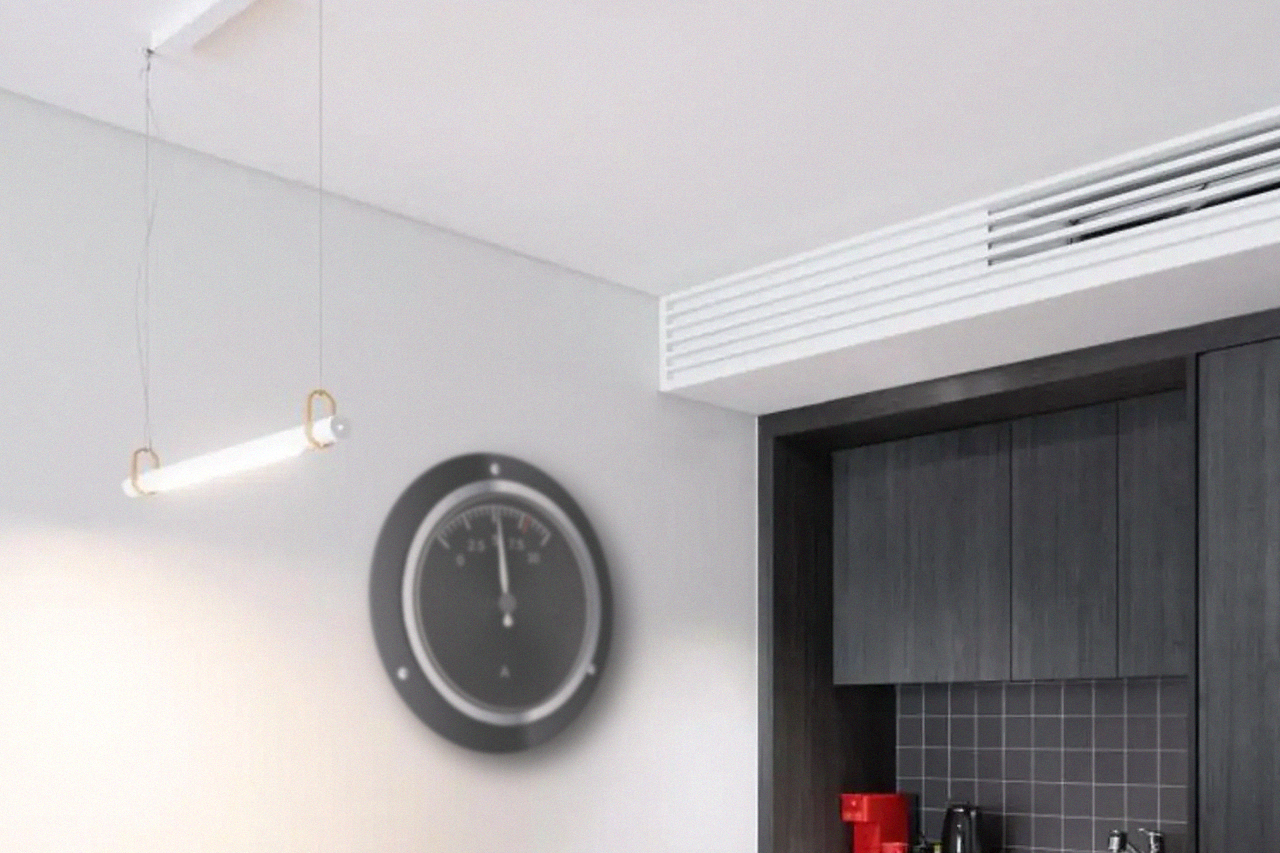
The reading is A 5
